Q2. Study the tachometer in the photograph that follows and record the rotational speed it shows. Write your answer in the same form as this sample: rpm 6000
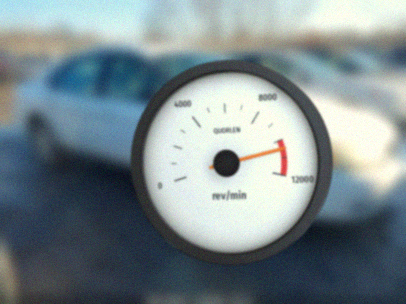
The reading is rpm 10500
